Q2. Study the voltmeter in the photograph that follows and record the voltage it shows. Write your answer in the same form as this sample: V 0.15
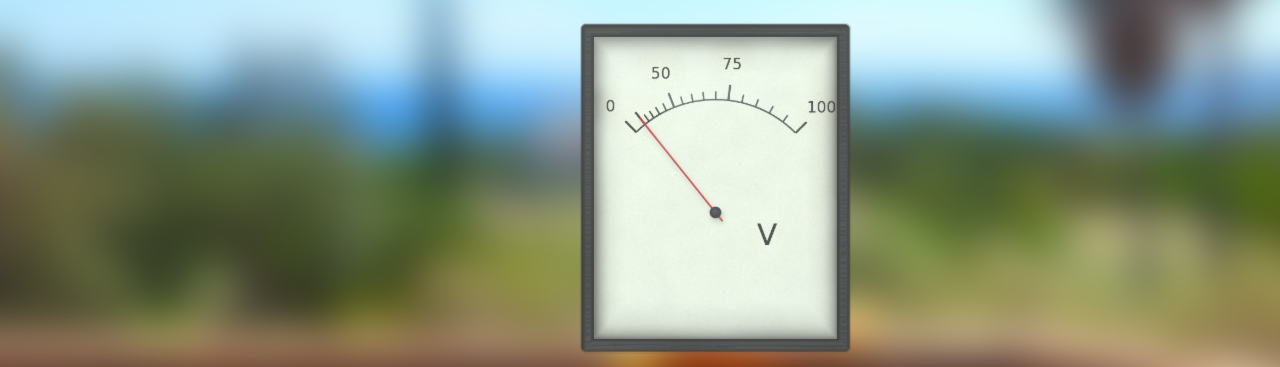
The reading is V 25
